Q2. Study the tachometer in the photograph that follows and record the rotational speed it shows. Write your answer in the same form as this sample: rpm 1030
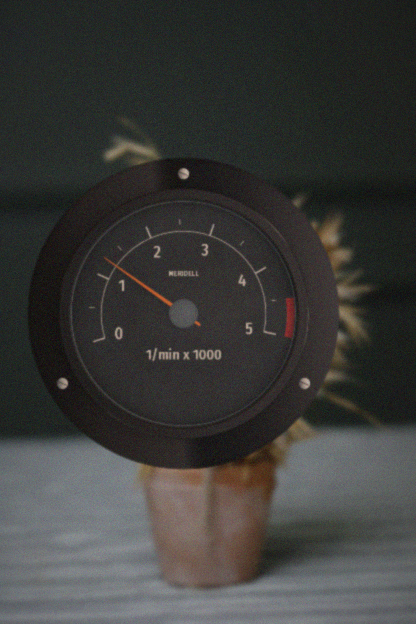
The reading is rpm 1250
